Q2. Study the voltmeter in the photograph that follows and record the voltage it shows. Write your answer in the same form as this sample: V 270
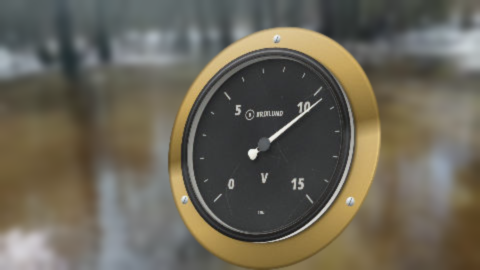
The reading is V 10.5
